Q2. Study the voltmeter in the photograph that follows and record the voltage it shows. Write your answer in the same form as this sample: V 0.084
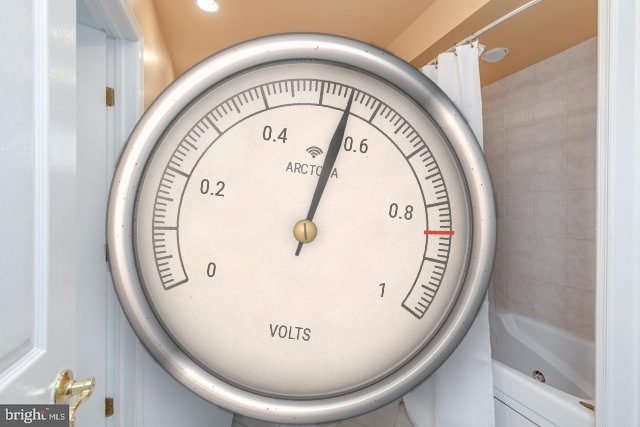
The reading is V 0.55
